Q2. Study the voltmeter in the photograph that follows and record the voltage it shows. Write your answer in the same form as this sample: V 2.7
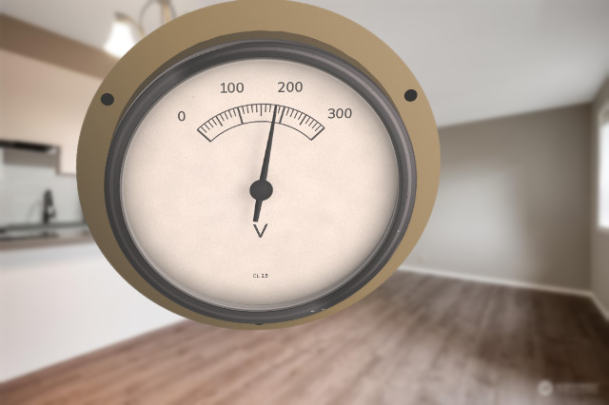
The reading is V 180
